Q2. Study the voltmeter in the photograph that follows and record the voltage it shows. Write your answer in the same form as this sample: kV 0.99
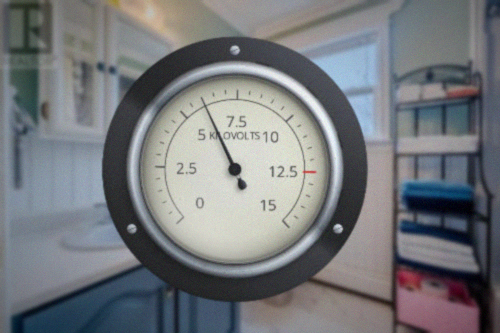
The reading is kV 6
